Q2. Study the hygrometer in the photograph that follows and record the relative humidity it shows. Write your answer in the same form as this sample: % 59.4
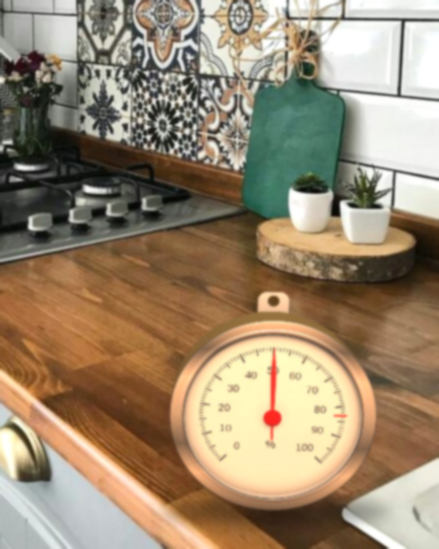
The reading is % 50
